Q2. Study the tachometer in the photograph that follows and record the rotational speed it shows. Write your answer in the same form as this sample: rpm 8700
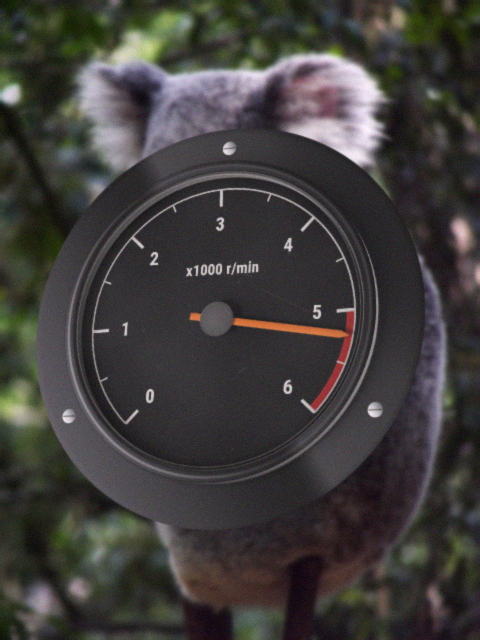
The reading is rpm 5250
